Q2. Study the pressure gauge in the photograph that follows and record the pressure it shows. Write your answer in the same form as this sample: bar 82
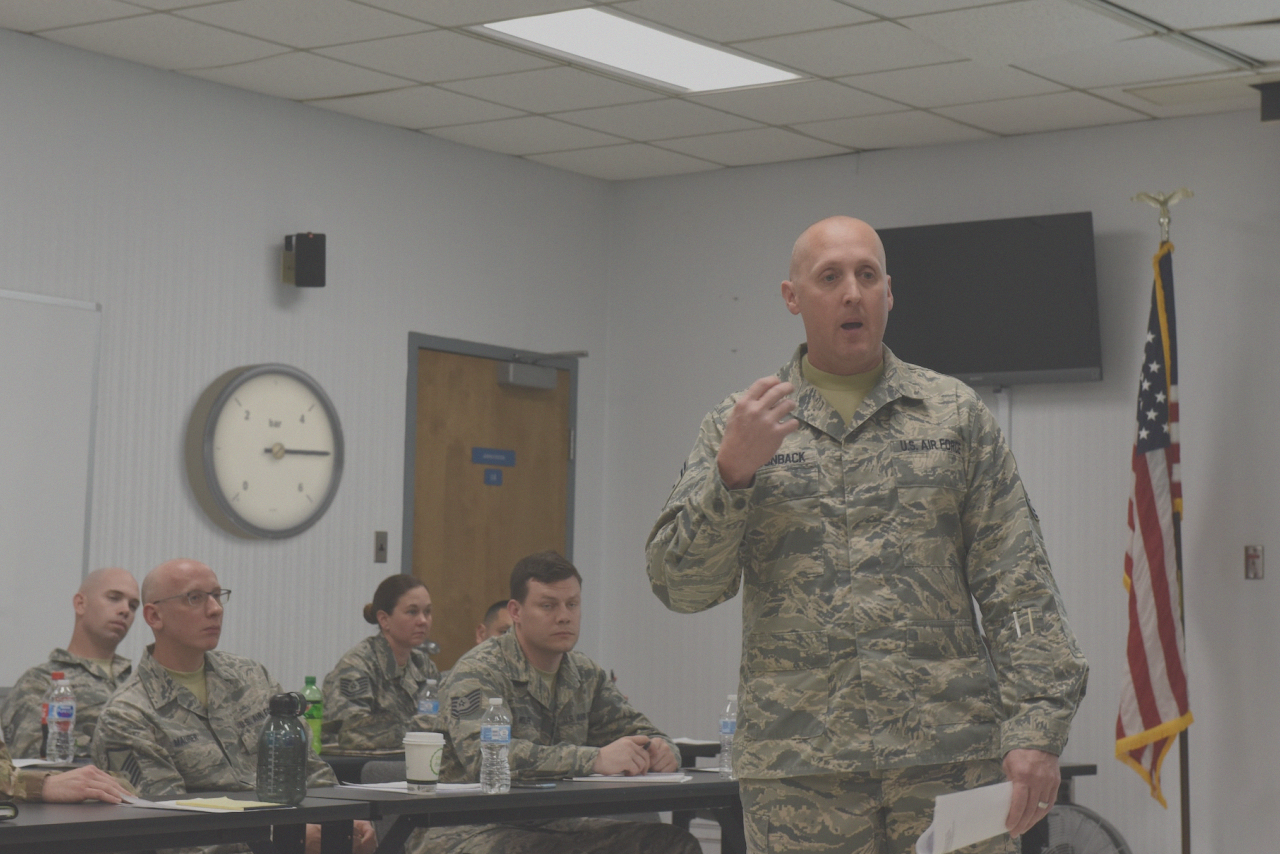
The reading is bar 5
